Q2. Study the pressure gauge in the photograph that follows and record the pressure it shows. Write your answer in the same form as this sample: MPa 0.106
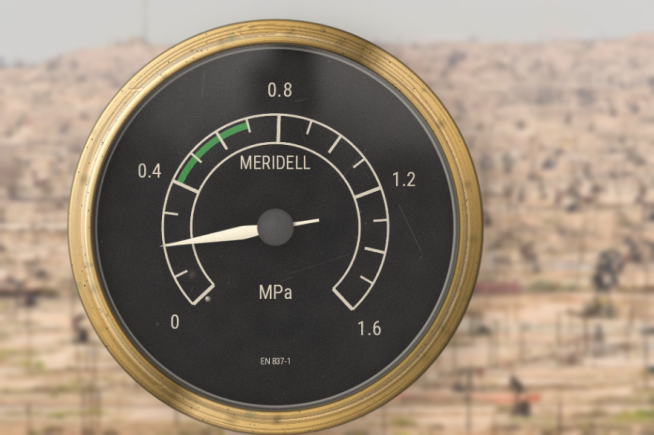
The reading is MPa 0.2
